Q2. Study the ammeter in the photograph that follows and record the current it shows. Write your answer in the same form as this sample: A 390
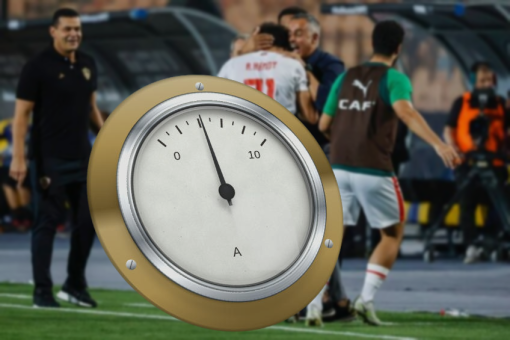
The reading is A 4
